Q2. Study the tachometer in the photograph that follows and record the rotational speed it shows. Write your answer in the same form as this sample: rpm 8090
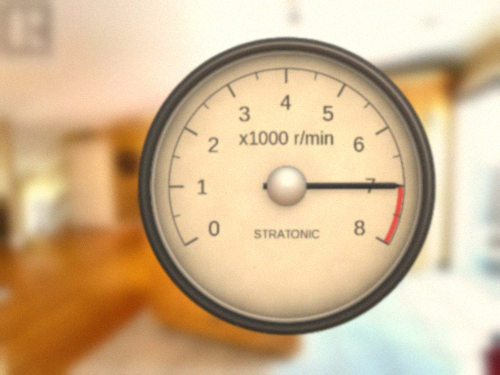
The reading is rpm 7000
